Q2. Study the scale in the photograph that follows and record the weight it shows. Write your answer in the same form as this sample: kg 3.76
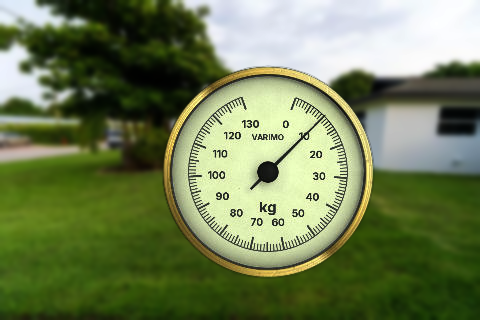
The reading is kg 10
